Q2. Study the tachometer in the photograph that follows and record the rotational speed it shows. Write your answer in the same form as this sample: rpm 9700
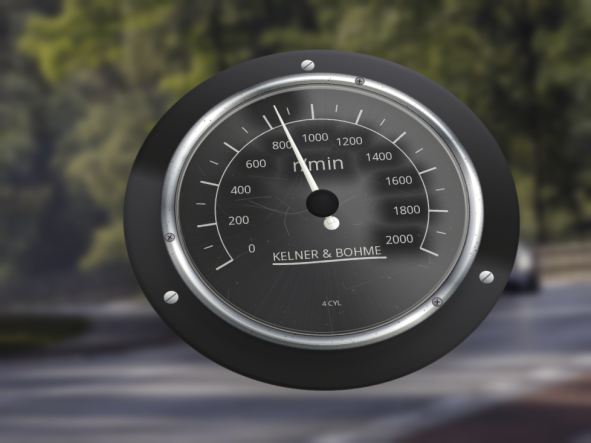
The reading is rpm 850
